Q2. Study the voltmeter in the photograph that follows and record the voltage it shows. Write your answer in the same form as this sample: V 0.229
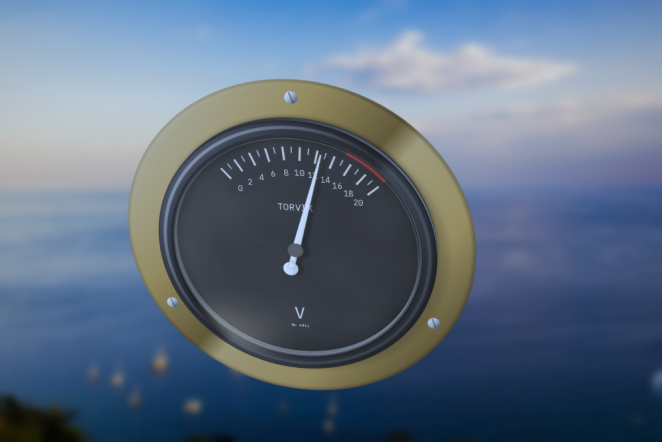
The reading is V 12.5
